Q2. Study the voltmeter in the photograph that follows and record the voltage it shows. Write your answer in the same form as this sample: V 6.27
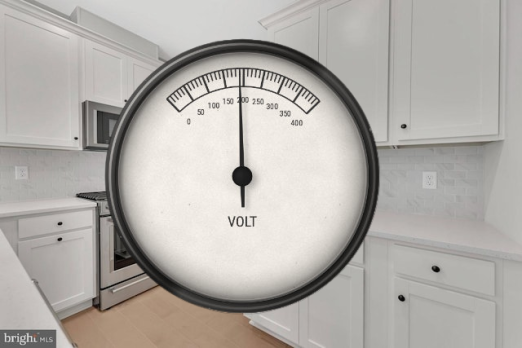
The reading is V 190
